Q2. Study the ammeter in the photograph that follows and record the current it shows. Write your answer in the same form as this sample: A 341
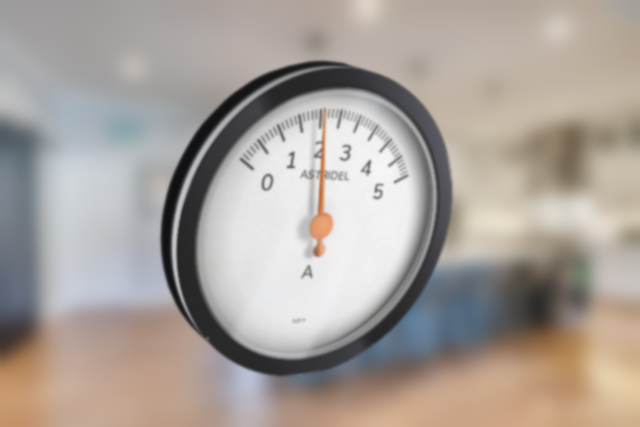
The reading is A 2
